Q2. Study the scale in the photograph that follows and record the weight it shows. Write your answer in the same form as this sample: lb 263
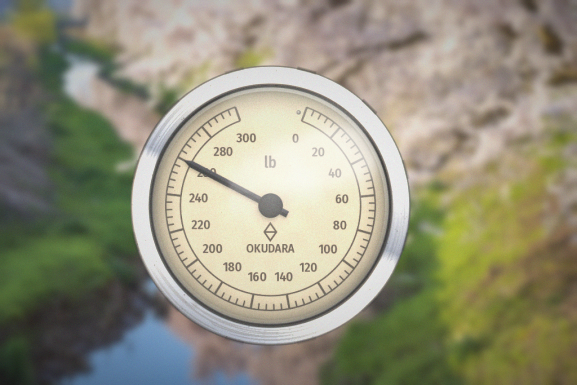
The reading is lb 260
